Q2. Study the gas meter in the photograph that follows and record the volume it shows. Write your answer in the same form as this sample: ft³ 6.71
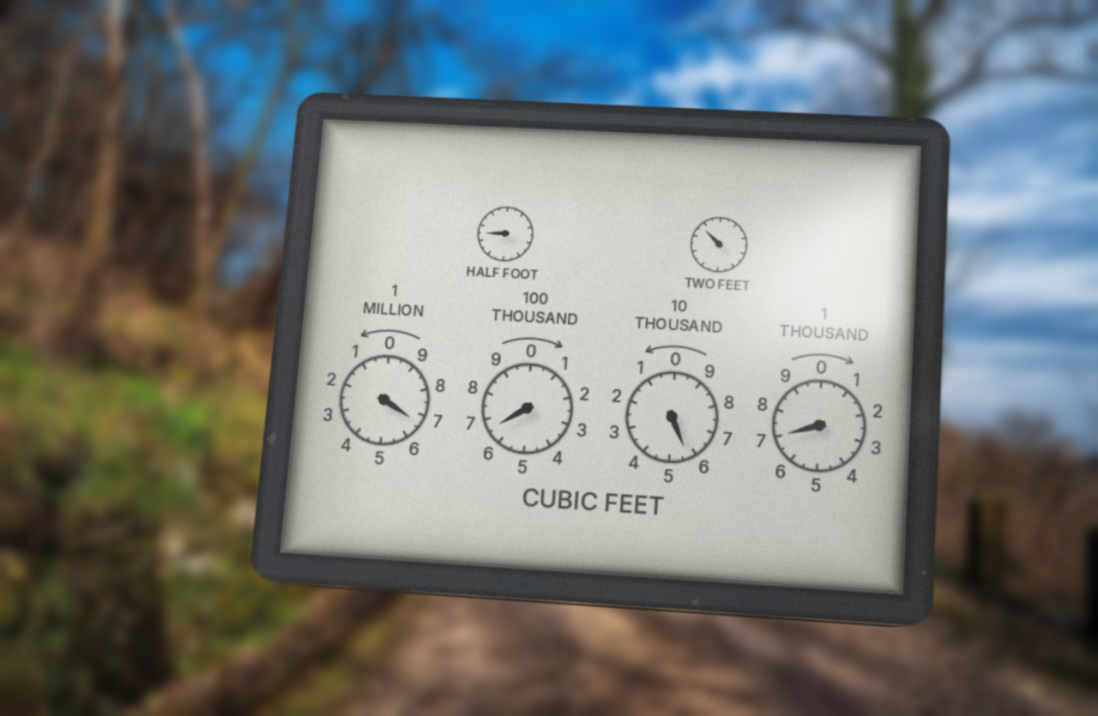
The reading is ft³ 665700
